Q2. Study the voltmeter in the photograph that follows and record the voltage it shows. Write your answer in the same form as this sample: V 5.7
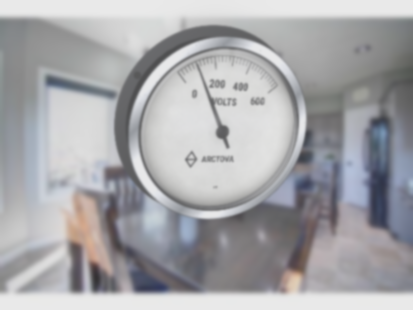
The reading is V 100
